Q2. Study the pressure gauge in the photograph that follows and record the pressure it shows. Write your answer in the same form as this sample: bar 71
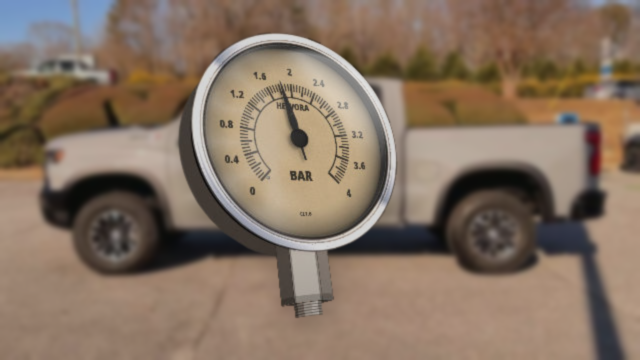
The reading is bar 1.8
